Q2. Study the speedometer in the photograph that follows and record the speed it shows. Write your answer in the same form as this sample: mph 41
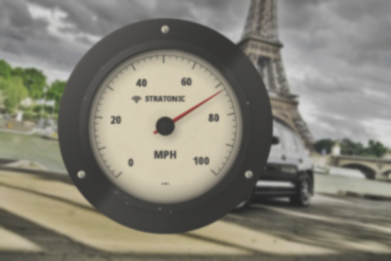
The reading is mph 72
